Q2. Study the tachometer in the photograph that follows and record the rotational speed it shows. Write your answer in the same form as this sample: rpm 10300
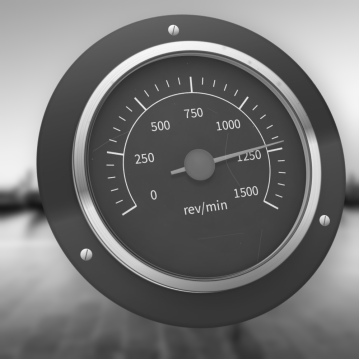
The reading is rpm 1225
